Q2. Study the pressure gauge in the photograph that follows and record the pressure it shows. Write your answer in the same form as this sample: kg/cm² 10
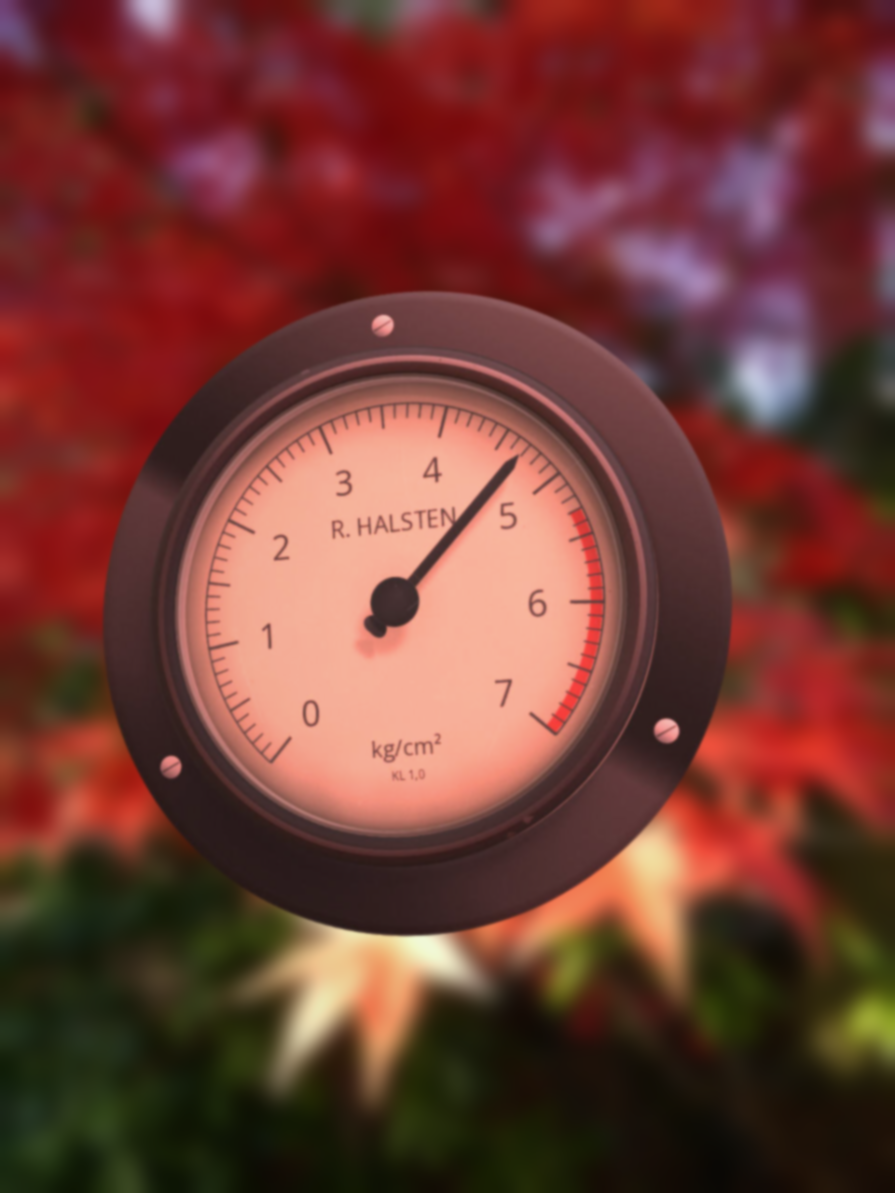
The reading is kg/cm² 4.7
